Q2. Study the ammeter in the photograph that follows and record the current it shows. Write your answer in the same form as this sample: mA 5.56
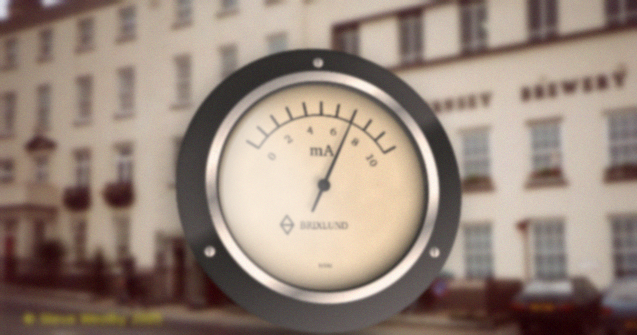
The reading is mA 7
